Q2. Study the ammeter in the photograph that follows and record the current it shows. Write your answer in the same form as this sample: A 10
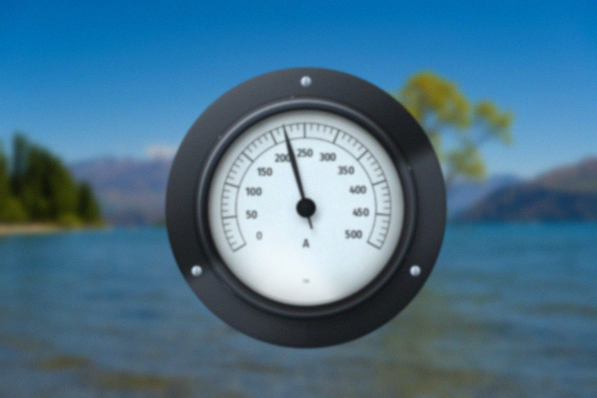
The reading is A 220
